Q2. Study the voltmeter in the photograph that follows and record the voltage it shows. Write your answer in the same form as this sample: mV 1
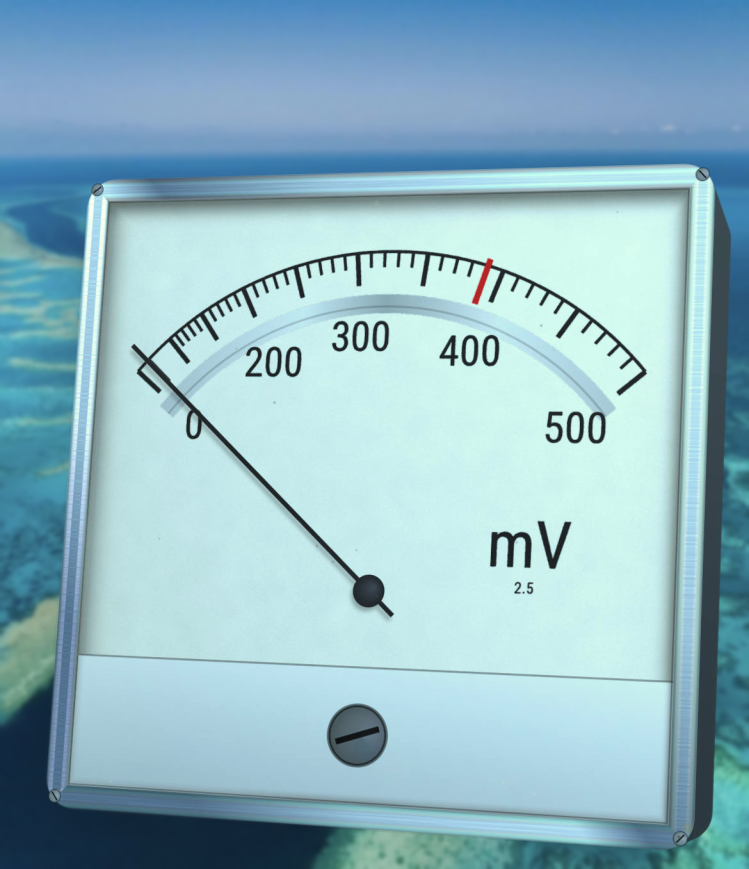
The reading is mV 50
